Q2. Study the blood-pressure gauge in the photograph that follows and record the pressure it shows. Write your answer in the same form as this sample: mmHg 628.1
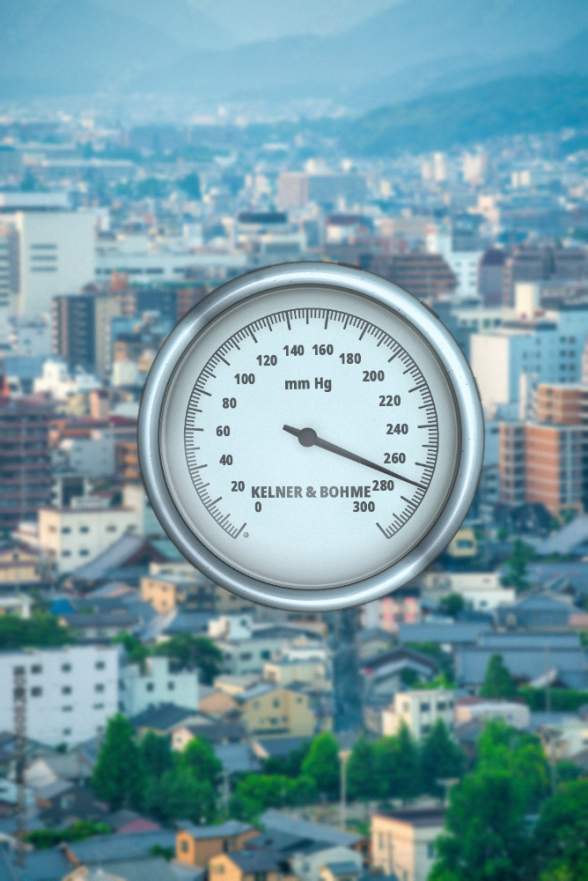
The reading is mmHg 270
